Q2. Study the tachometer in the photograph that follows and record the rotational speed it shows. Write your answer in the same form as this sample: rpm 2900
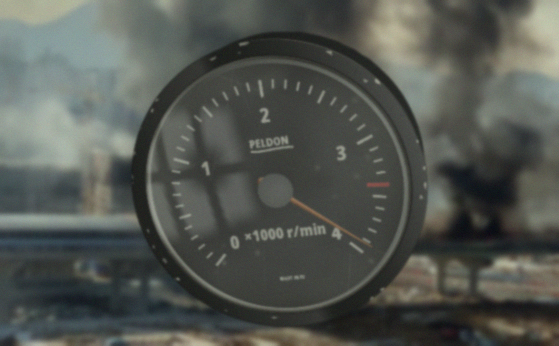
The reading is rpm 3900
